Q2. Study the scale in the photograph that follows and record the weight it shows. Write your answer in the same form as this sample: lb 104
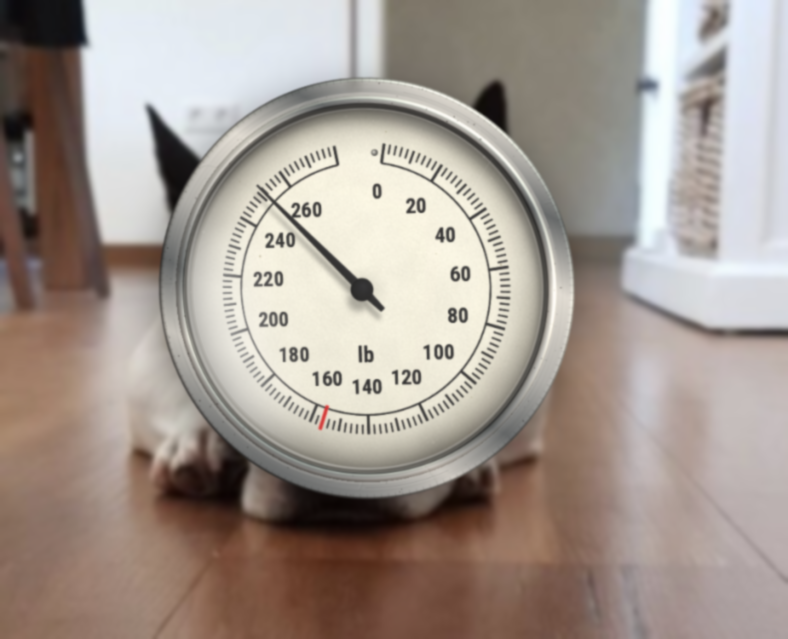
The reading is lb 252
